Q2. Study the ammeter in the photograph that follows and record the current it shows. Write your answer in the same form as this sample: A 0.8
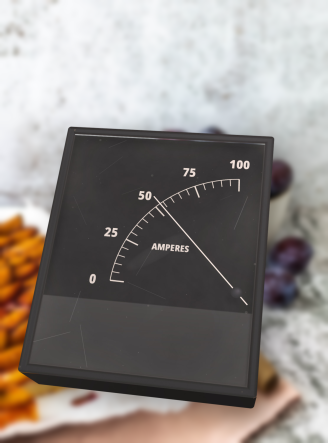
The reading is A 52.5
